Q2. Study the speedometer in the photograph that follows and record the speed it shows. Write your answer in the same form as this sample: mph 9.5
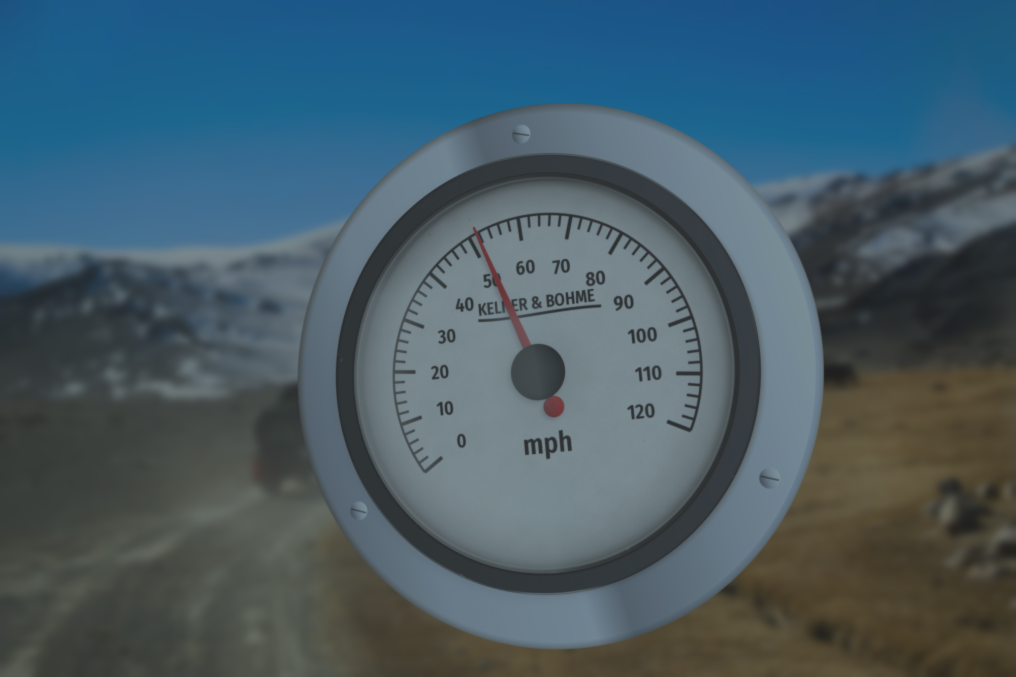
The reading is mph 52
